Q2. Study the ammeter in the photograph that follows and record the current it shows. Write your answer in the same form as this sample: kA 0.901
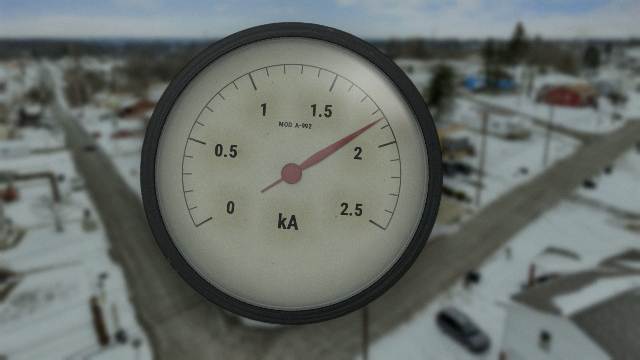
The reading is kA 1.85
